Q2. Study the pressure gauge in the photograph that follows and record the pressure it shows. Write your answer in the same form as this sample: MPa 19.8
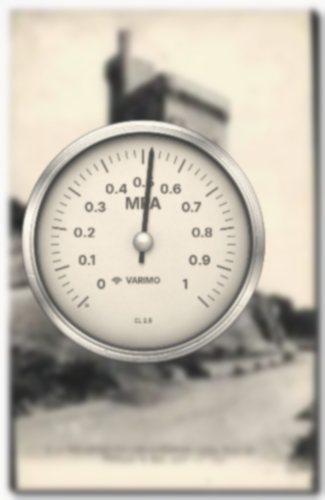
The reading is MPa 0.52
